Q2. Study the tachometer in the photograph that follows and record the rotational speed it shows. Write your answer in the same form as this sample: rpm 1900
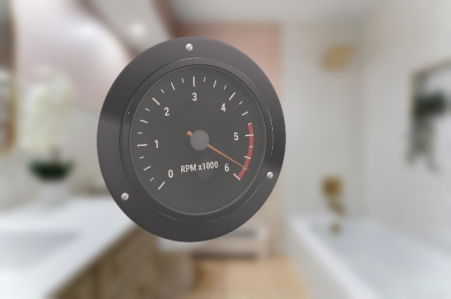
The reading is rpm 5750
